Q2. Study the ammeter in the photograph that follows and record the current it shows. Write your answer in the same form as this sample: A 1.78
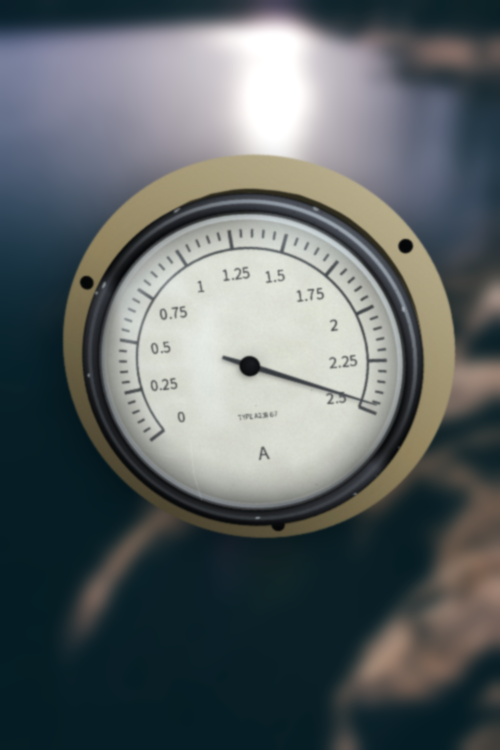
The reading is A 2.45
